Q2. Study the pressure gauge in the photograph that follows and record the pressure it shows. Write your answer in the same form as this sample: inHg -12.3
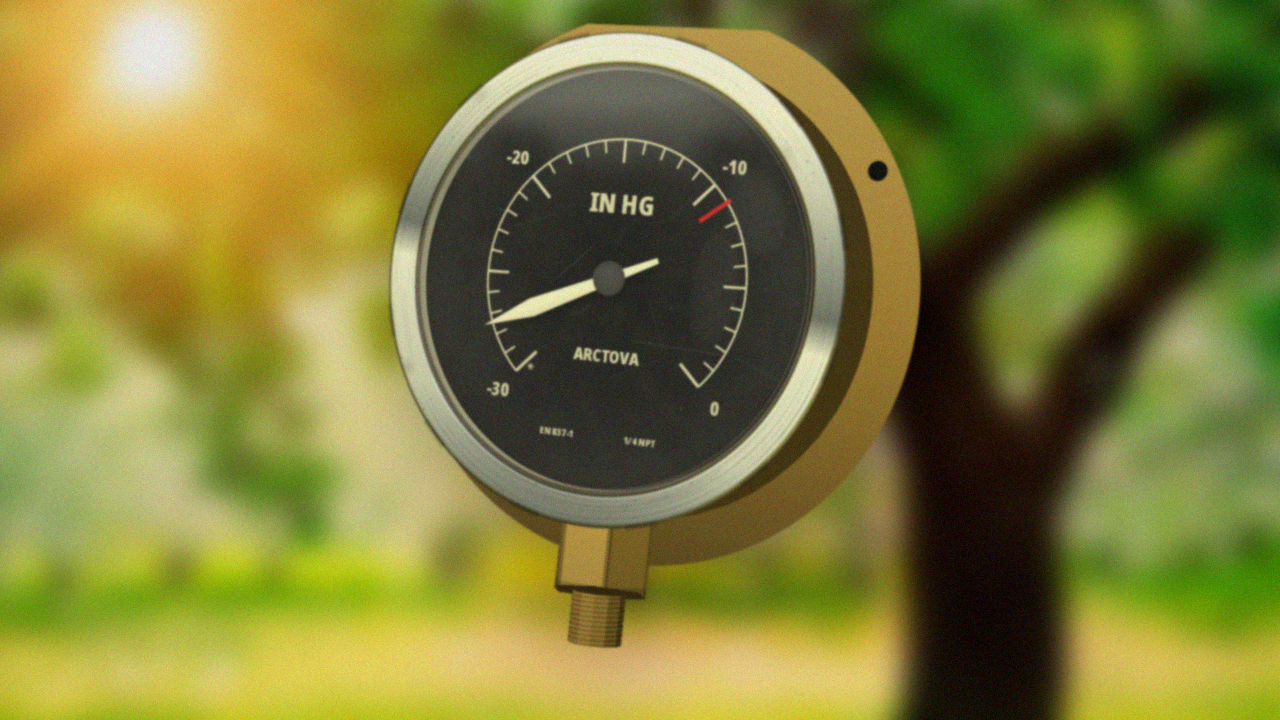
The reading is inHg -27.5
